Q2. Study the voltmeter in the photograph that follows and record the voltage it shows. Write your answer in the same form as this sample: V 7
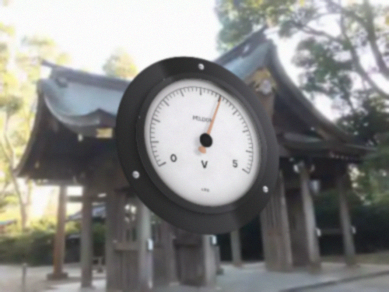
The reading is V 3
